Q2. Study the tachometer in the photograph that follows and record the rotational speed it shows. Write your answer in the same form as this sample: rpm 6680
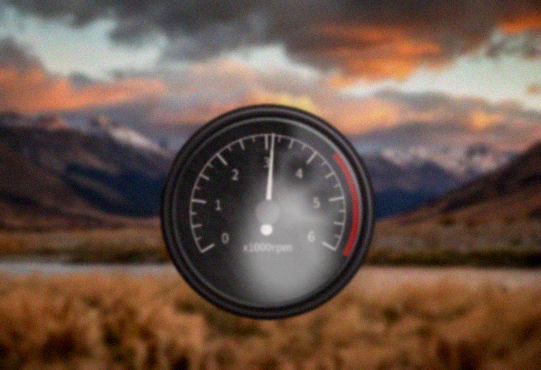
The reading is rpm 3125
